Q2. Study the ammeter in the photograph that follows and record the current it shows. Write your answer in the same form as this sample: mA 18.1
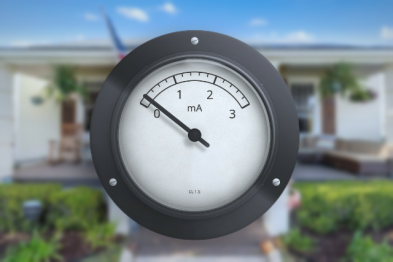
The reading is mA 0.2
